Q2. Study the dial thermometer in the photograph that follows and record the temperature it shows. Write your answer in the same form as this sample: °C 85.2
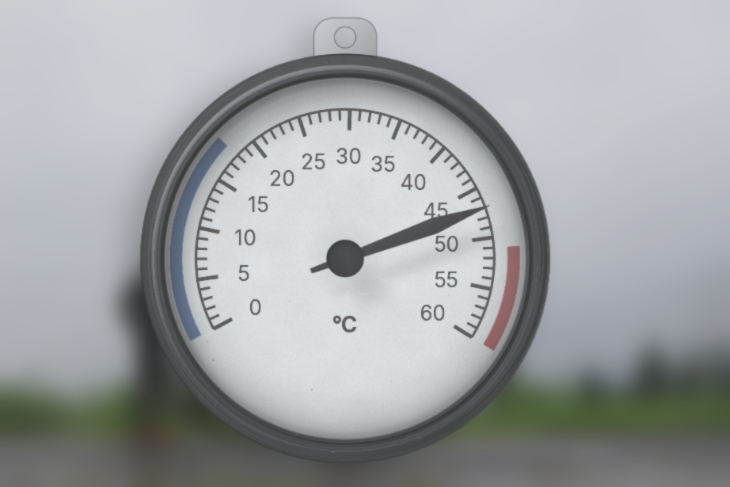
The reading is °C 47
